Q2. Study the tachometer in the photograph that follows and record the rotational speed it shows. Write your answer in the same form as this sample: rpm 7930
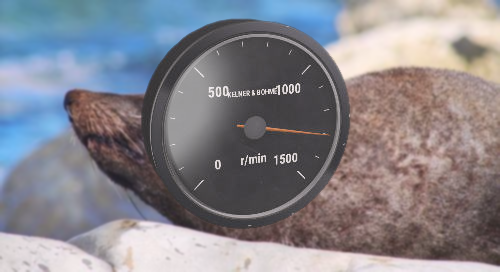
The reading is rpm 1300
